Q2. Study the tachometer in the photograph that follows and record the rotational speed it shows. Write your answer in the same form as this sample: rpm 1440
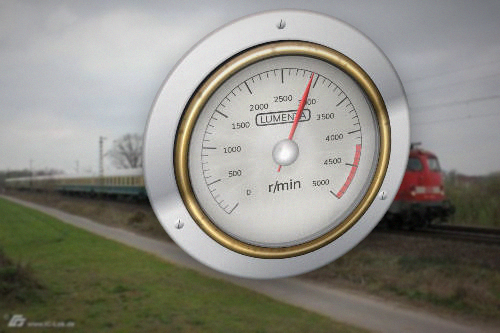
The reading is rpm 2900
